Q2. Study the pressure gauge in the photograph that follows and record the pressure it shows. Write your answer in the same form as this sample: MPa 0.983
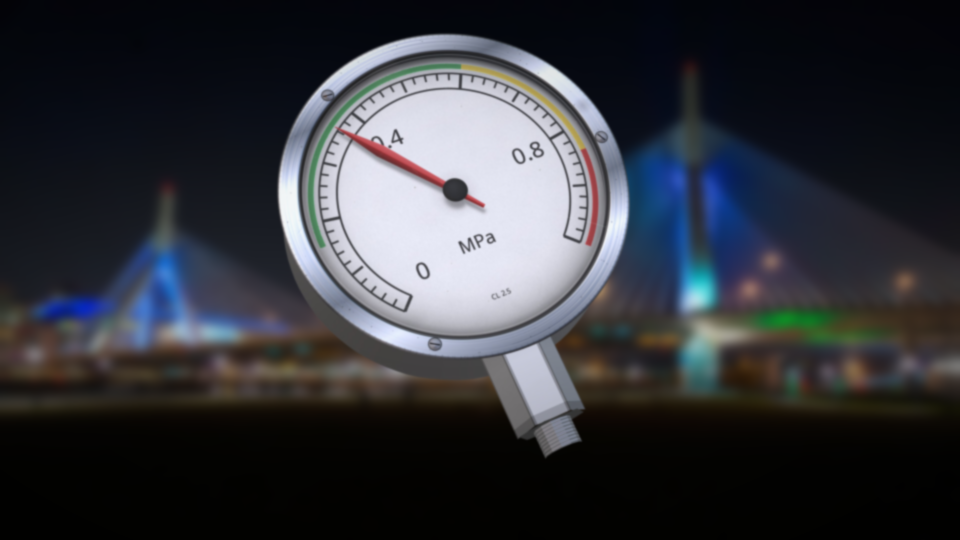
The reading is MPa 0.36
